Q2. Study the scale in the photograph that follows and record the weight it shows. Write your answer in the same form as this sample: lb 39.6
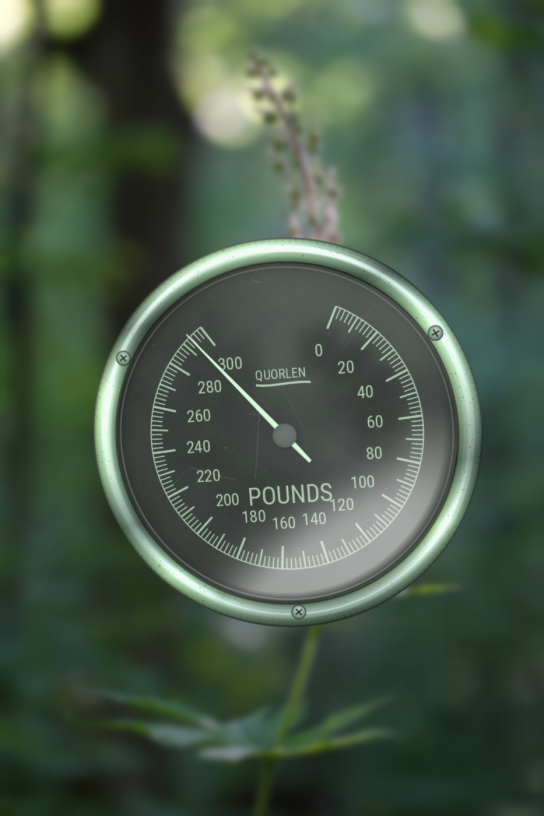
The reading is lb 294
